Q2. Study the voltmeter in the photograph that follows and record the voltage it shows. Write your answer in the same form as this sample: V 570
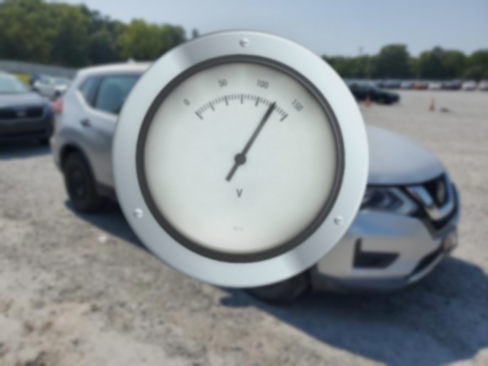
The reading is V 125
